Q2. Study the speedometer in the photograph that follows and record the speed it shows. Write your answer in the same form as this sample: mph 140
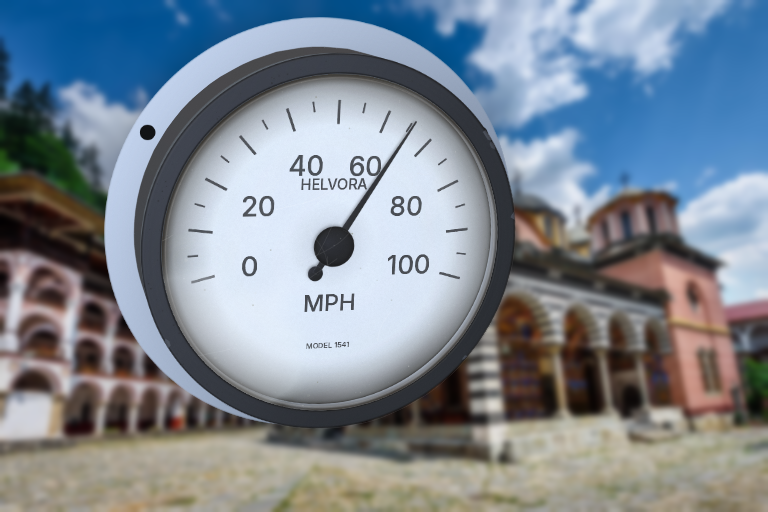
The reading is mph 65
